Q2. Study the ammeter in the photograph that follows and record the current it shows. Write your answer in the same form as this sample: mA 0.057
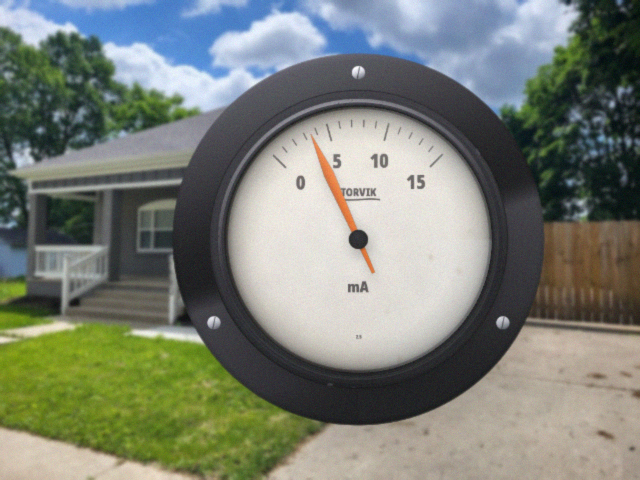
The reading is mA 3.5
